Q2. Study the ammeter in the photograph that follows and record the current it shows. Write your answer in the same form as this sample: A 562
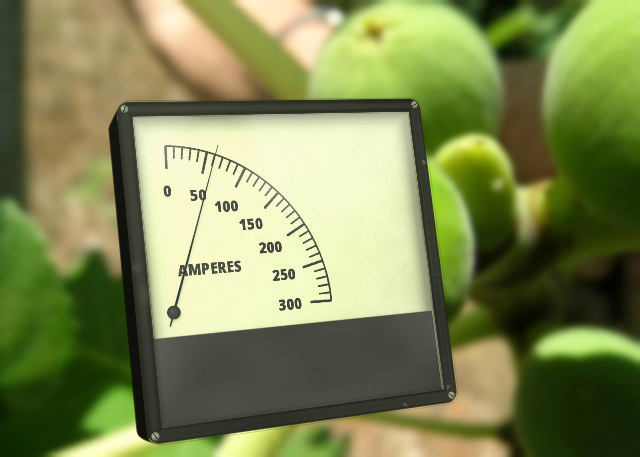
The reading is A 60
